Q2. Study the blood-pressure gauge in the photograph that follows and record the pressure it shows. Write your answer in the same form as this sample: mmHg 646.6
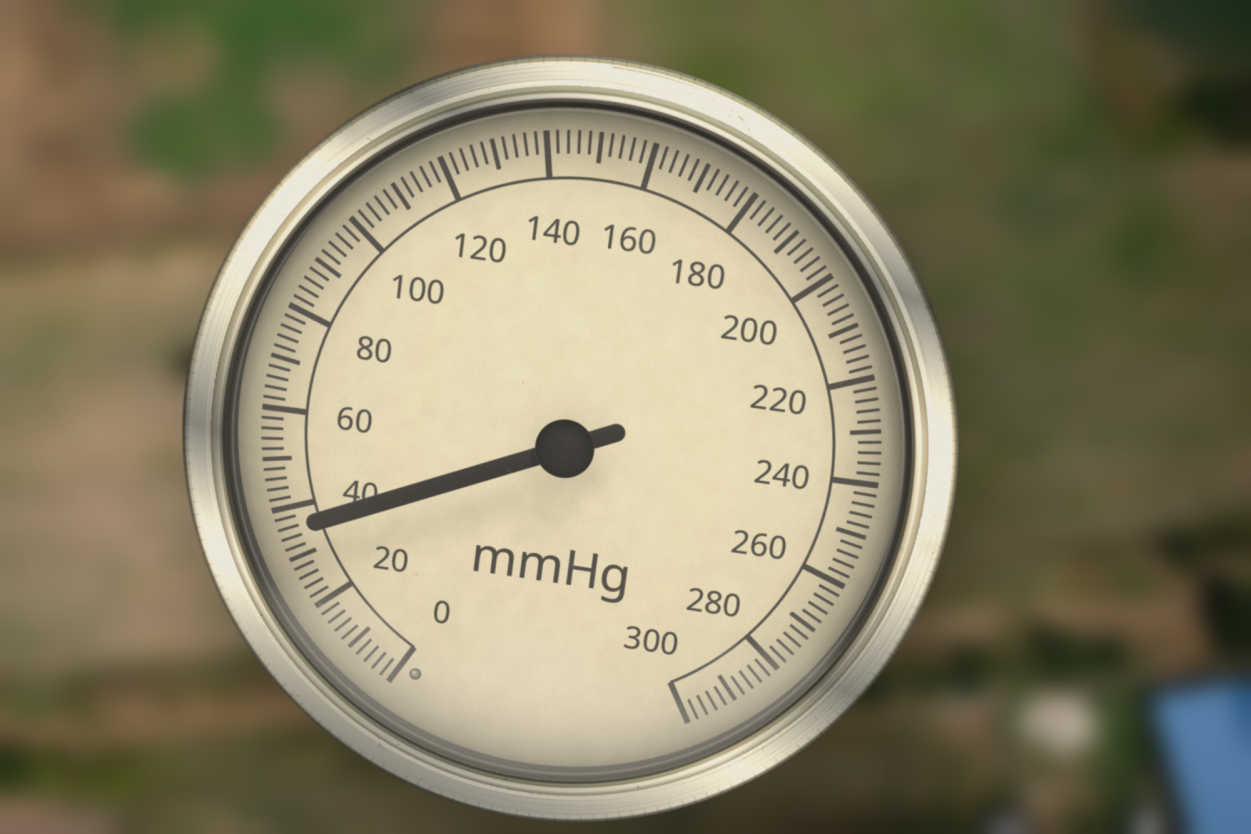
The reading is mmHg 36
